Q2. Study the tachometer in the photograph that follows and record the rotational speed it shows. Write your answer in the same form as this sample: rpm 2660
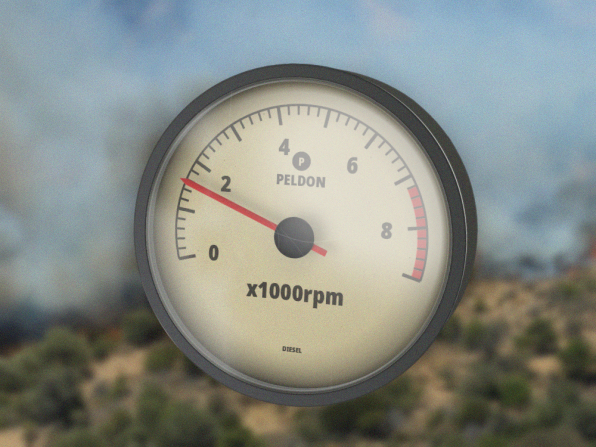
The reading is rpm 1600
